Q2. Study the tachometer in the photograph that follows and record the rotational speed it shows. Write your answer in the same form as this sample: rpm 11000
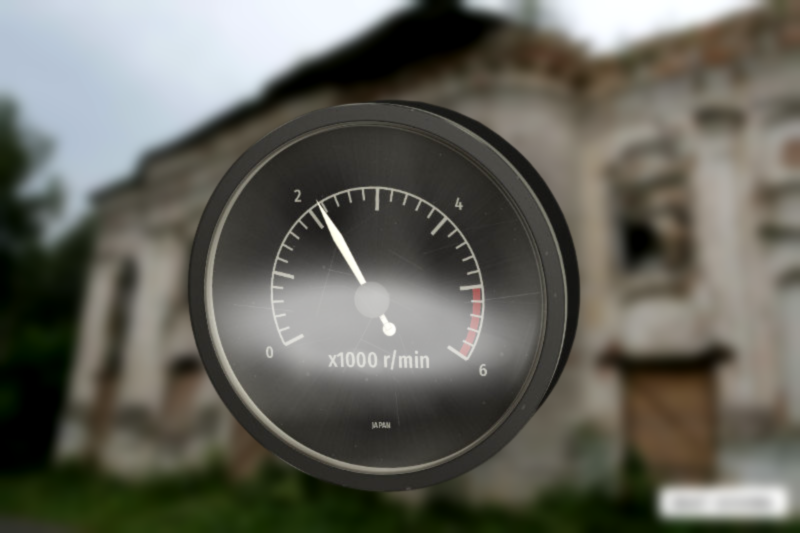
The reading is rpm 2200
